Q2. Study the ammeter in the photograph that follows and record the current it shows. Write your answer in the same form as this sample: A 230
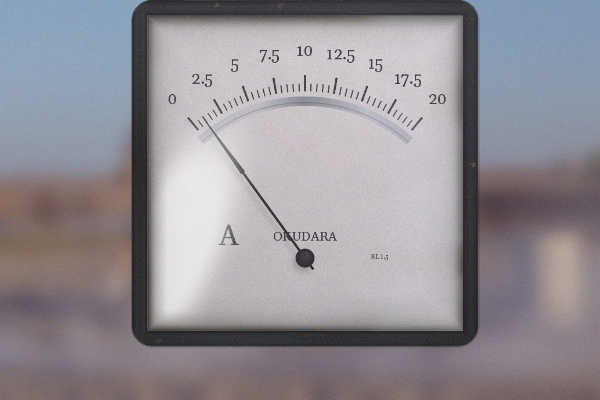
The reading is A 1
